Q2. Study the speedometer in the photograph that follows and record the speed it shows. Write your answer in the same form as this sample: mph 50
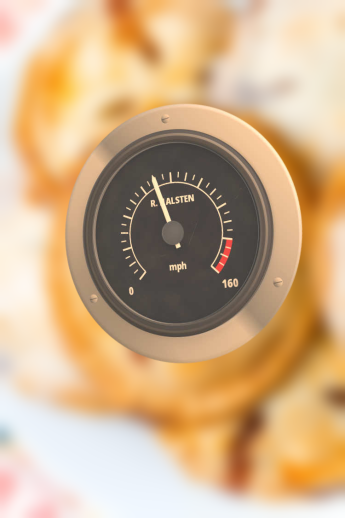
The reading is mph 70
